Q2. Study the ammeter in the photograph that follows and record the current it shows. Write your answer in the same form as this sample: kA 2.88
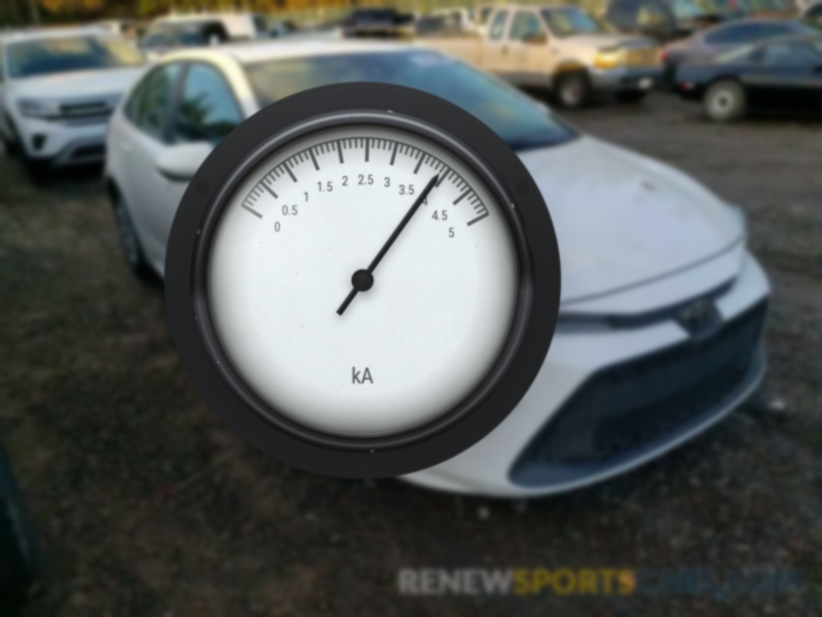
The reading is kA 3.9
